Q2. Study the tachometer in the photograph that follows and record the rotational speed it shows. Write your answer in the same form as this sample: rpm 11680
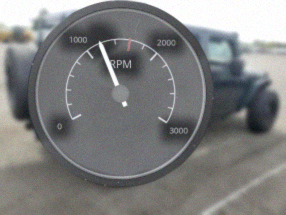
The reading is rpm 1200
